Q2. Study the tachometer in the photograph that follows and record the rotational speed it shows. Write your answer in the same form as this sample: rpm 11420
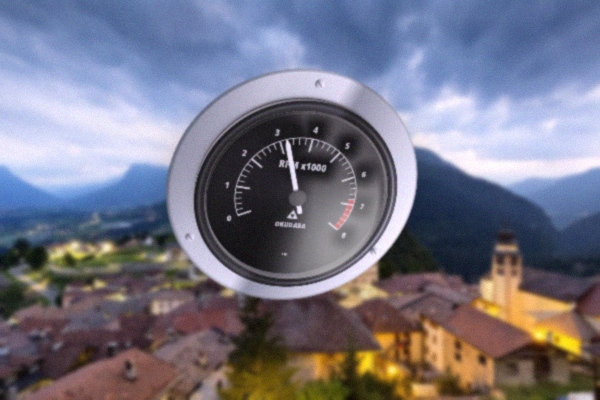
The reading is rpm 3200
